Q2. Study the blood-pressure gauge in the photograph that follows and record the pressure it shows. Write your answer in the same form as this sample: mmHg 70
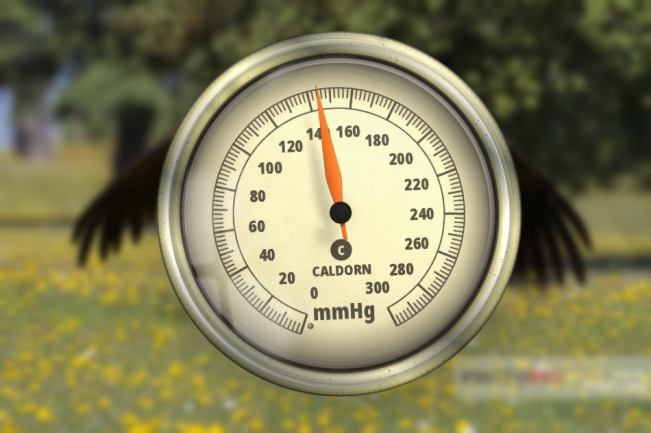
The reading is mmHg 144
